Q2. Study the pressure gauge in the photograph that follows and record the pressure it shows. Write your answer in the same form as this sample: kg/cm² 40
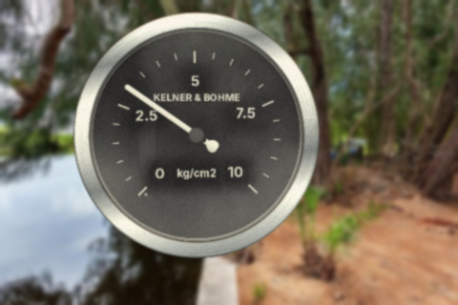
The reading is kg/cm² 3
